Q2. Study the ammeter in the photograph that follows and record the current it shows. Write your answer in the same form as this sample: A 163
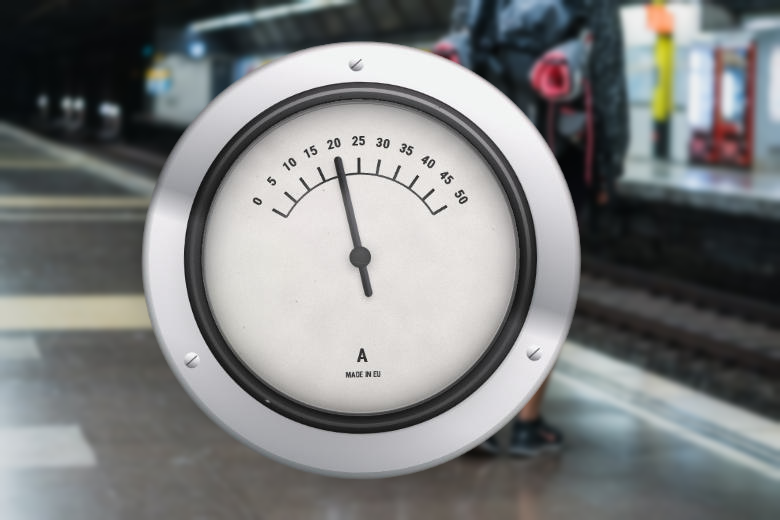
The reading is A 20
